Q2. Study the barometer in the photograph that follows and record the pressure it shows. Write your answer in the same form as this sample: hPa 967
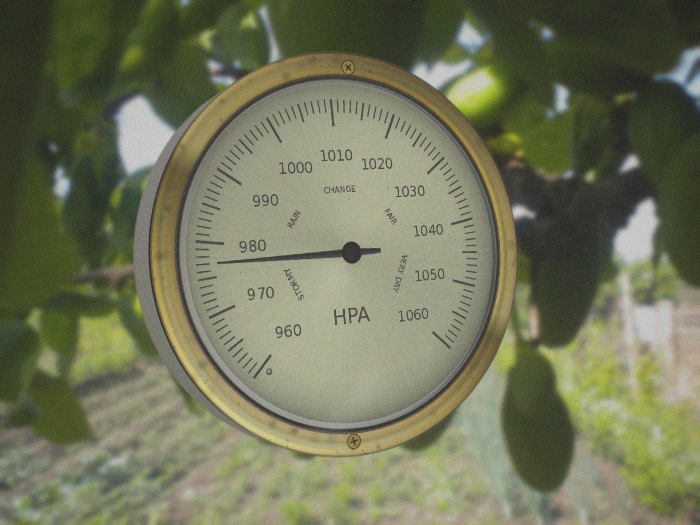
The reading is hPa 977
